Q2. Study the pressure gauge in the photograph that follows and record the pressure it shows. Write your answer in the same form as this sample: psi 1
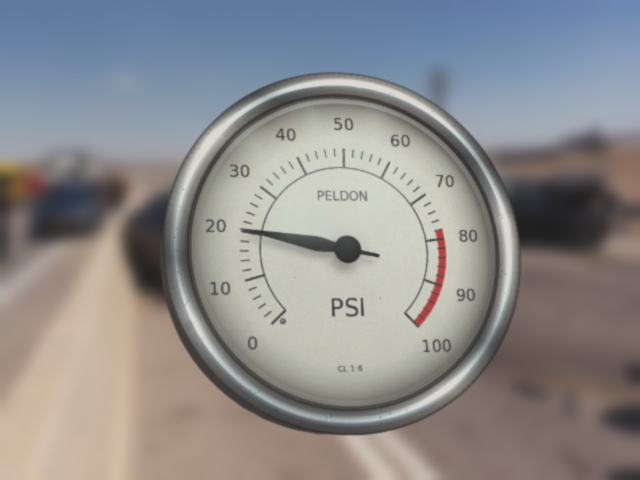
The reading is psi 20
